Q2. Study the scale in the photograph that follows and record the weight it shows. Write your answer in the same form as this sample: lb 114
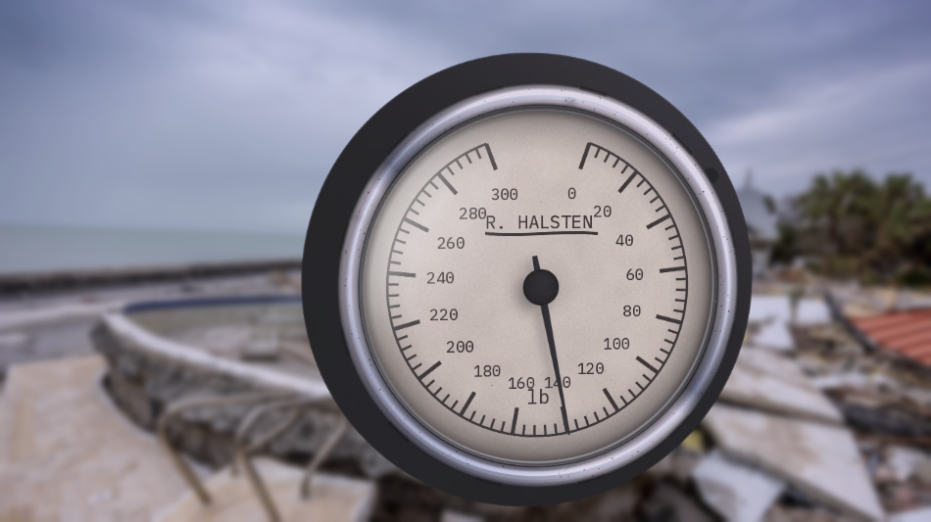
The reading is lb 140
